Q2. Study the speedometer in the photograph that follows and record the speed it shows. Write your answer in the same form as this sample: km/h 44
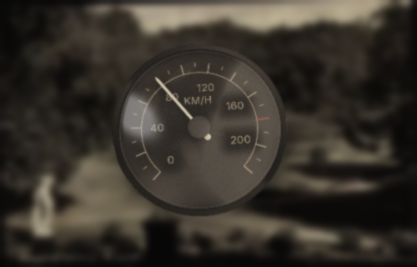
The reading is km/h 80
